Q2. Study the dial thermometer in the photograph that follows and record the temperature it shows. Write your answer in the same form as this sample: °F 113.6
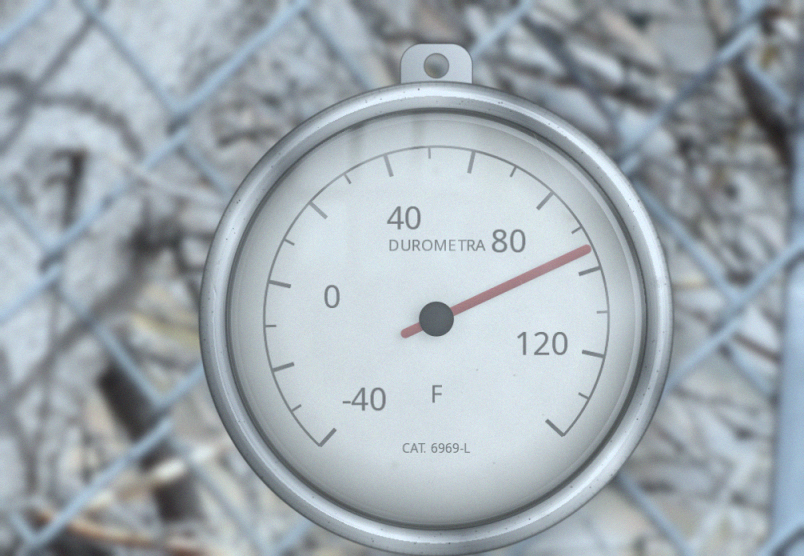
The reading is °F 95
